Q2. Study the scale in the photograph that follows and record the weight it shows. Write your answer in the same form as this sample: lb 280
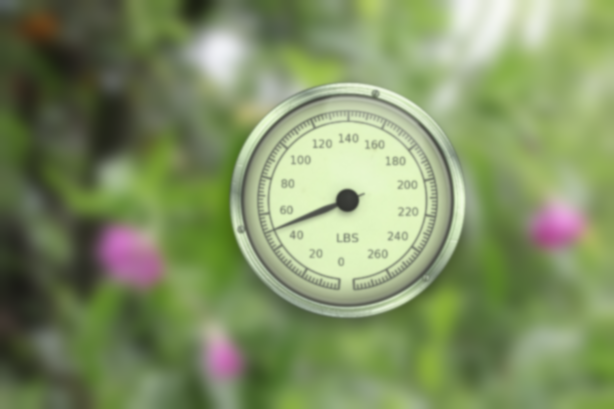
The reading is lb 50
